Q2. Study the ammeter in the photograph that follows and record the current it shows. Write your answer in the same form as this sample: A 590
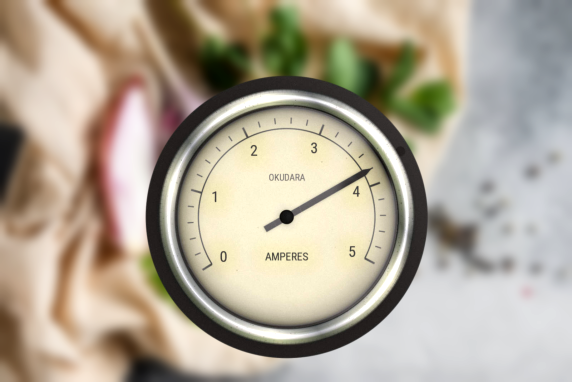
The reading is A 3.8
